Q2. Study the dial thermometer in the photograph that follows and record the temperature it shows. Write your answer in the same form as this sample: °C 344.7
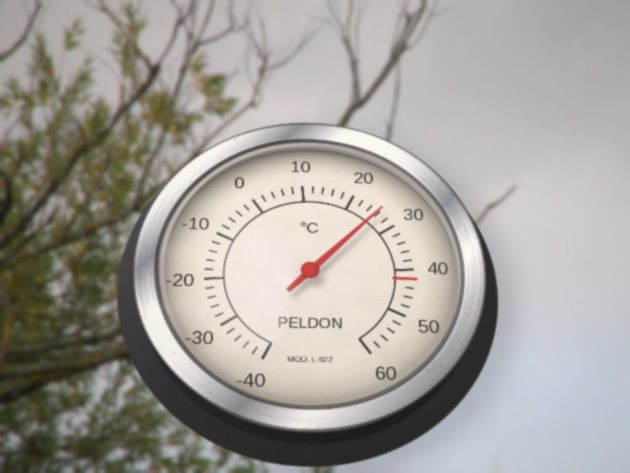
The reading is °C 26
